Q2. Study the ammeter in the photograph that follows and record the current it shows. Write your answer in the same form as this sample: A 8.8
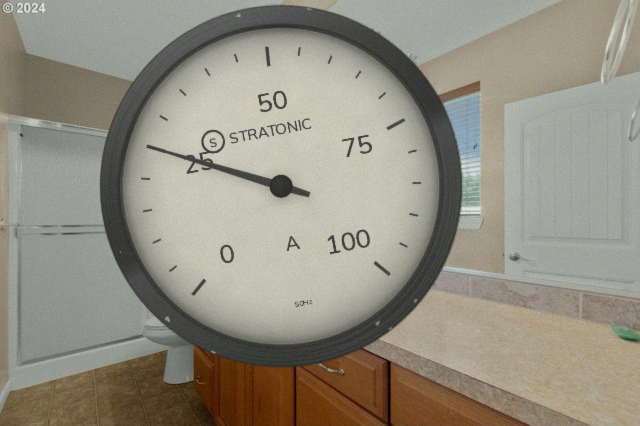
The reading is A 25
